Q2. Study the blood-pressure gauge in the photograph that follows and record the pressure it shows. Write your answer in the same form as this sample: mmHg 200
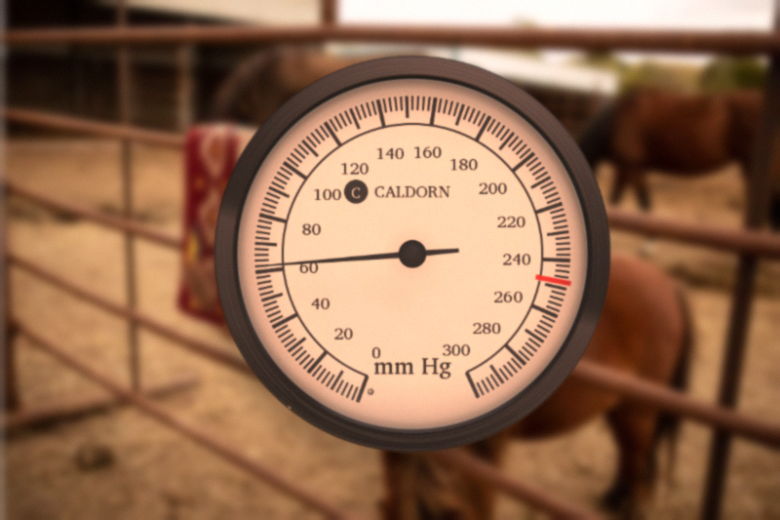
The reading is mmHg 62
